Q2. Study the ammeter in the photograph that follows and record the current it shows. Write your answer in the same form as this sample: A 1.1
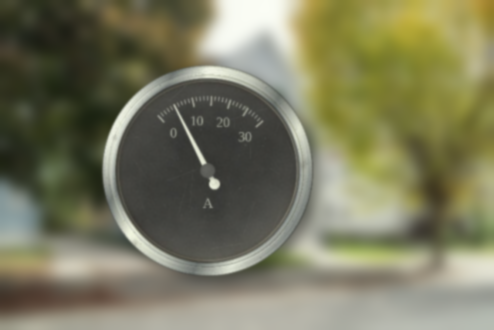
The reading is A 5
